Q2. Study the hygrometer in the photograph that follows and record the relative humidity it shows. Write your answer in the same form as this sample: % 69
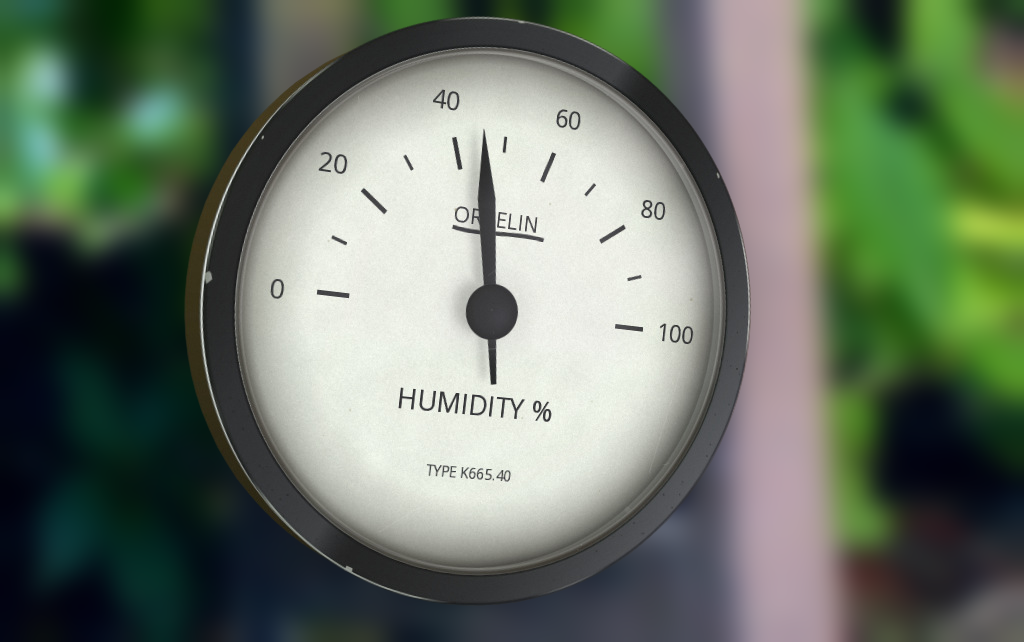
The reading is % 45
